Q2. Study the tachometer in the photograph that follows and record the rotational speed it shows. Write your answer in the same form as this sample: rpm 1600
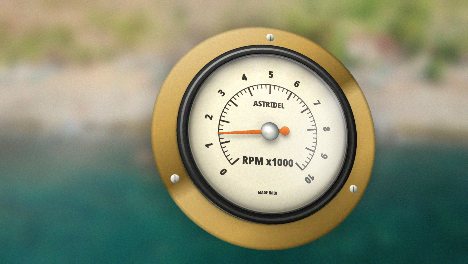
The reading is rpm 1400
